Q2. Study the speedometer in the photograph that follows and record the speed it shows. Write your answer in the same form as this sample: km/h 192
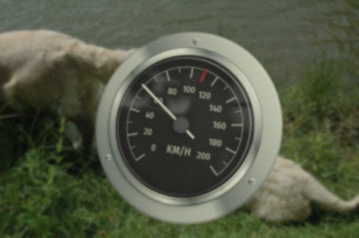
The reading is km/h 60
